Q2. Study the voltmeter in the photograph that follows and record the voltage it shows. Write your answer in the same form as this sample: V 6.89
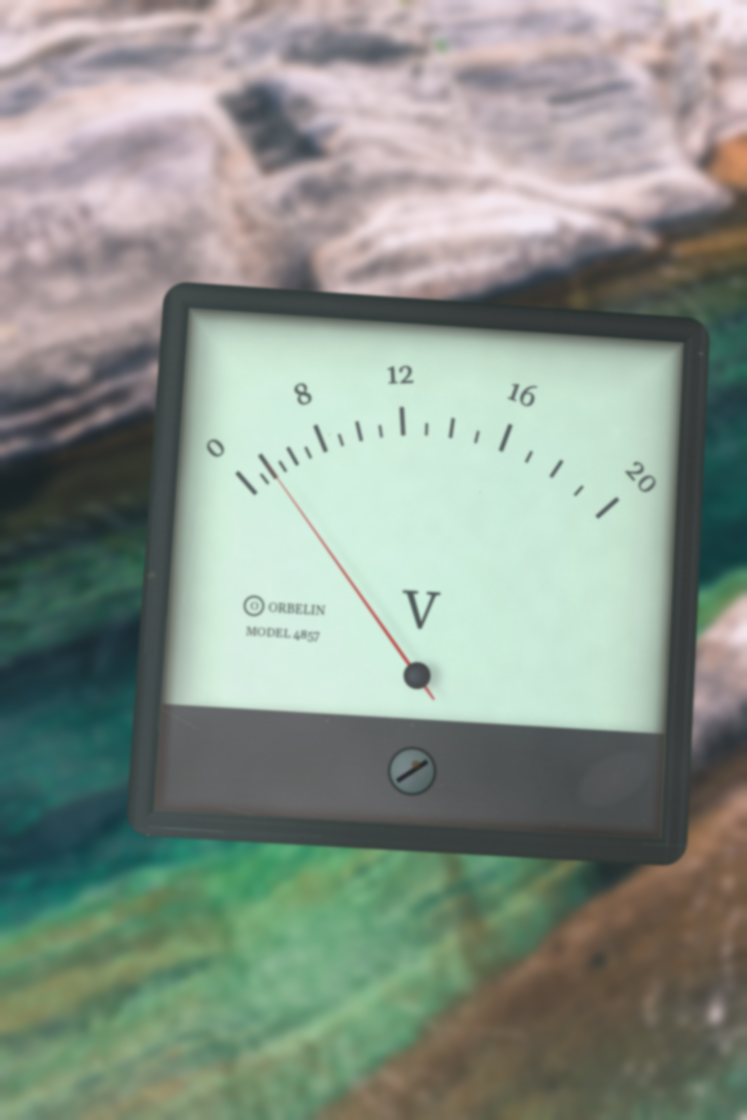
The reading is V 4
